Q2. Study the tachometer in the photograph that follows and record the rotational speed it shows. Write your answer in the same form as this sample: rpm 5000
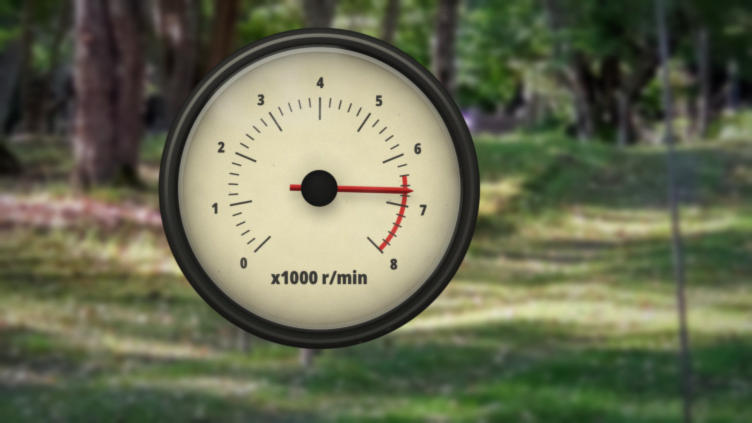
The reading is rpm 6700
